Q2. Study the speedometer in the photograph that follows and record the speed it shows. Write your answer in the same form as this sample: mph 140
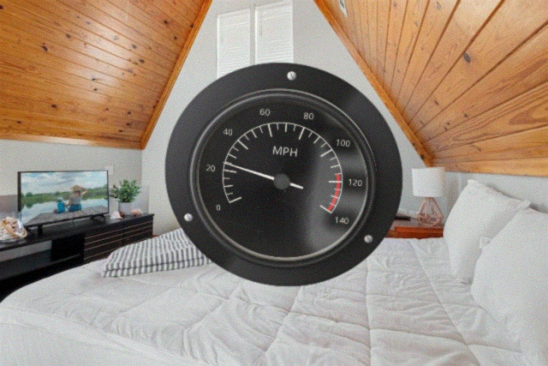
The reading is mph 25
